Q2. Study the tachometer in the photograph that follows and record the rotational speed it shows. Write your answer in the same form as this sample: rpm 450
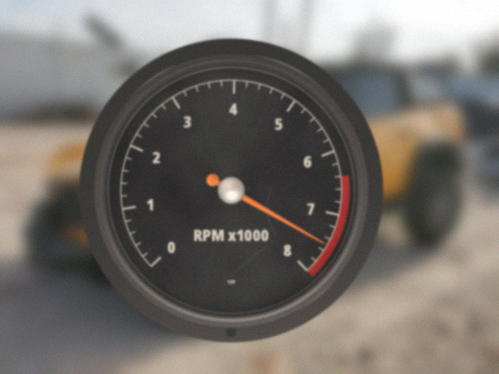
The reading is rpm 7500
